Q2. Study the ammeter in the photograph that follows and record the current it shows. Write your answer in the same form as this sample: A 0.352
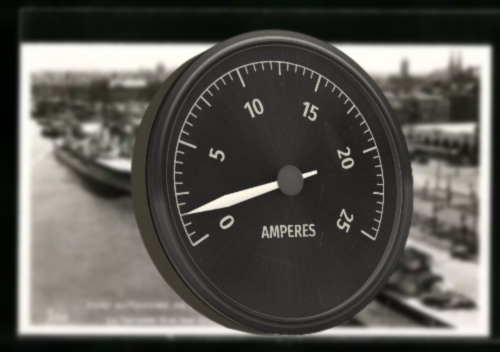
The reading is A 1.5
